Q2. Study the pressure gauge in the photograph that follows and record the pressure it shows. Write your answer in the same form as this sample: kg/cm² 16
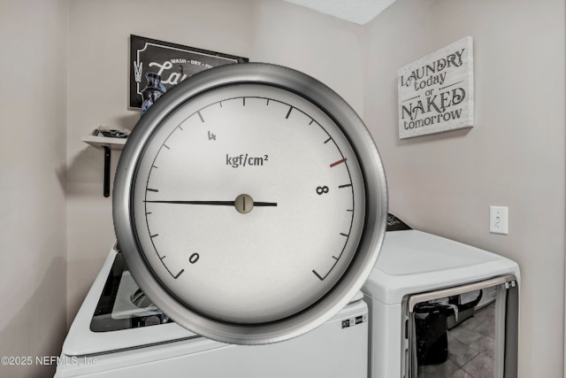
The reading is kg/cm² 1.75
